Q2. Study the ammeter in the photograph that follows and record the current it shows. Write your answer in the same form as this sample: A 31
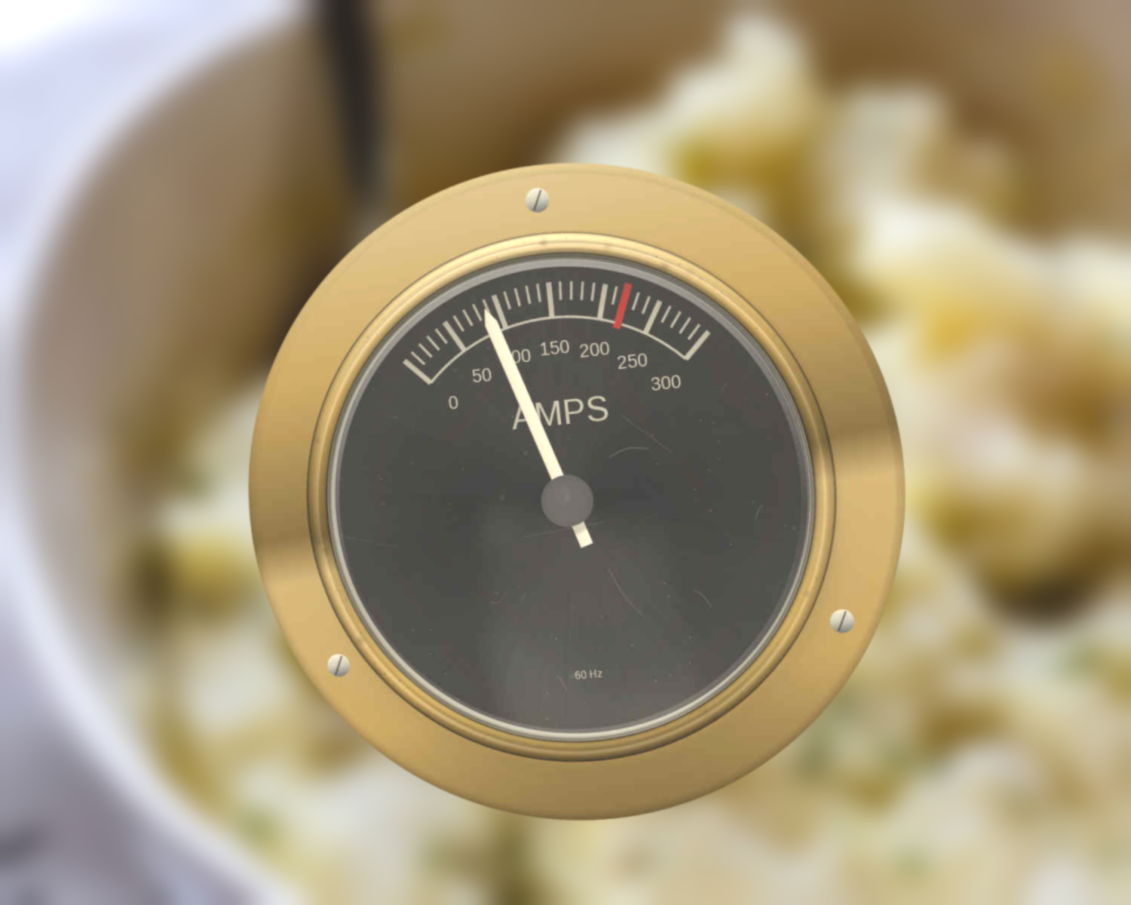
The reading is A 90
